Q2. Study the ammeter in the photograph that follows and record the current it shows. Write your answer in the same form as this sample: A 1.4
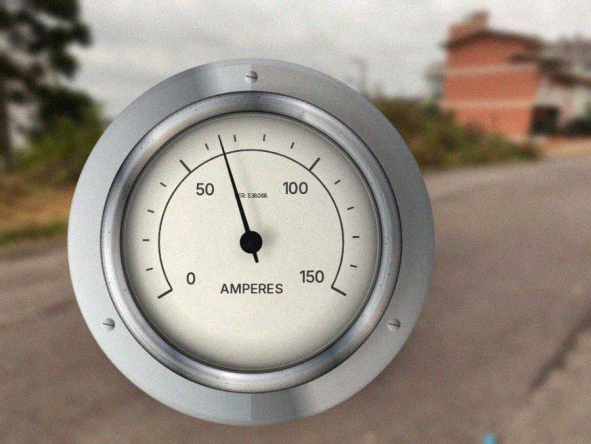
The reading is A 65
